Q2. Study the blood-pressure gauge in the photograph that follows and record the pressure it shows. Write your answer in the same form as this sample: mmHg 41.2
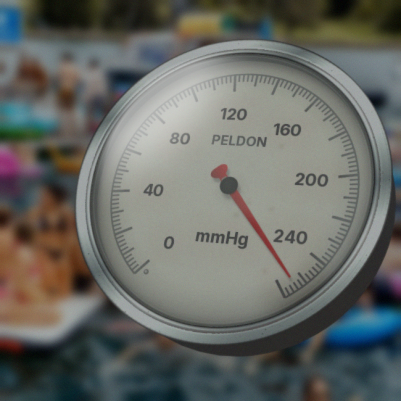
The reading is mmHg 254
